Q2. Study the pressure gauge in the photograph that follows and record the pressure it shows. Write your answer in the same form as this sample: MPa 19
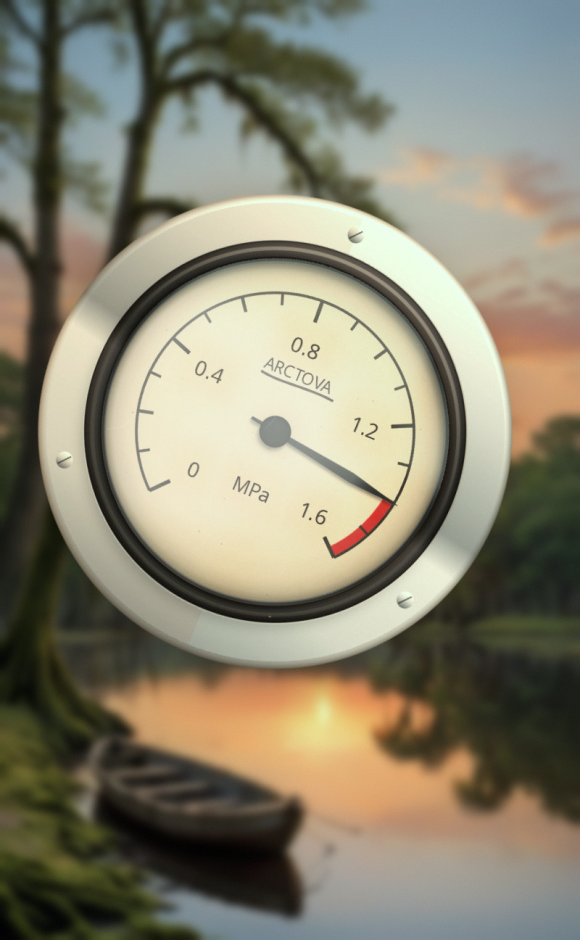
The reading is MPa 1.4
